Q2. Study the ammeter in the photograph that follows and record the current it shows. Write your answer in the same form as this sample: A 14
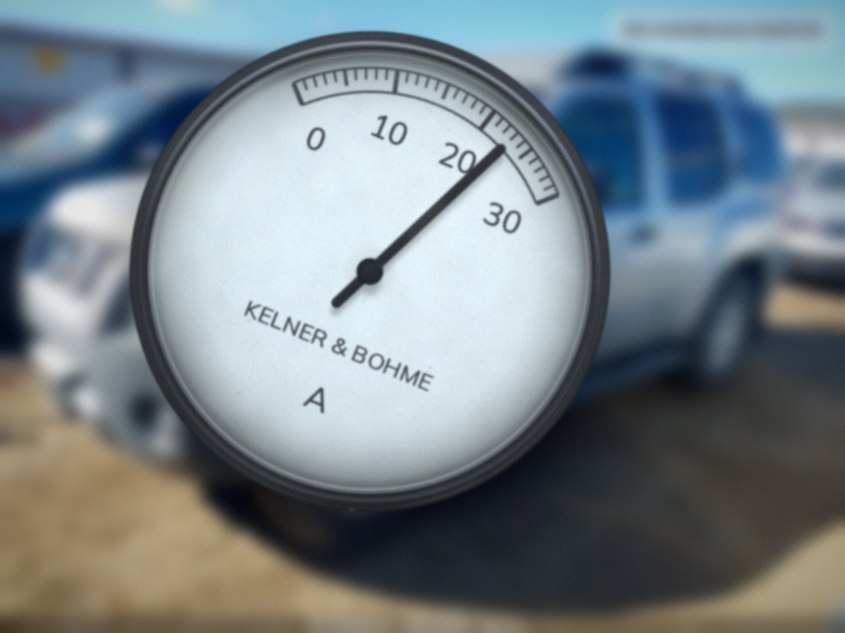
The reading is A 23
